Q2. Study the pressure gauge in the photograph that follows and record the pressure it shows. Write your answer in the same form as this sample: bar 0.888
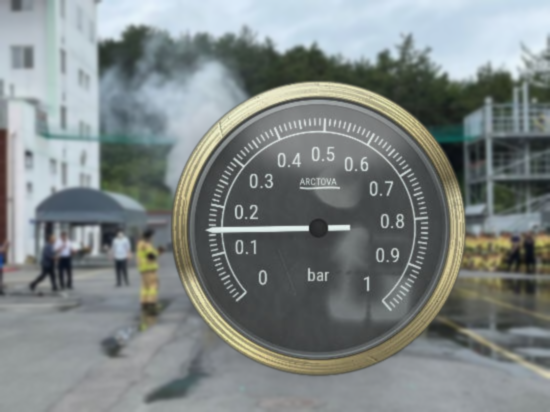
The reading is bar 0.15
